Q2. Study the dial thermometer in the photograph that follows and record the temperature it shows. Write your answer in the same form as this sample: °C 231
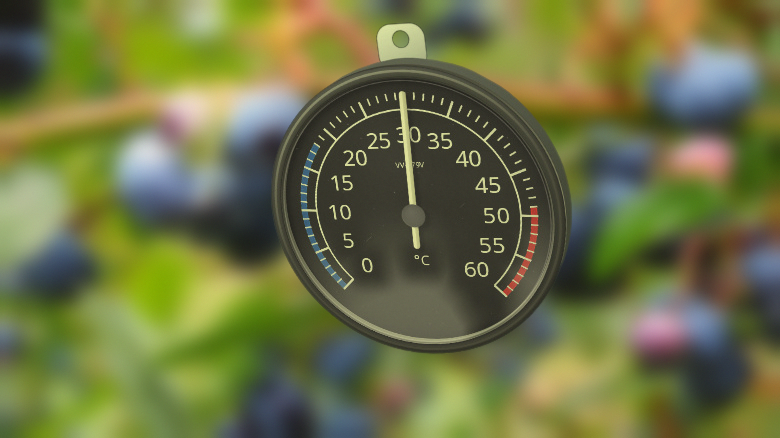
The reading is °C 30
